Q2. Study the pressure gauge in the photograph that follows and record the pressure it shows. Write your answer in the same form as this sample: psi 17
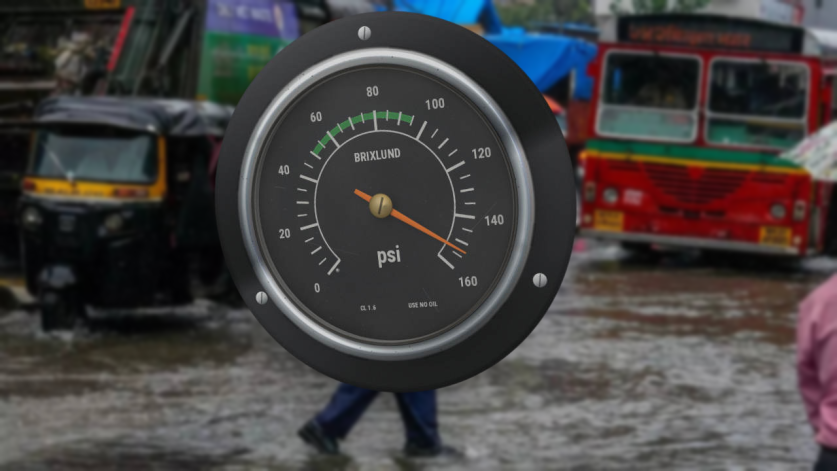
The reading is psi 152.5
